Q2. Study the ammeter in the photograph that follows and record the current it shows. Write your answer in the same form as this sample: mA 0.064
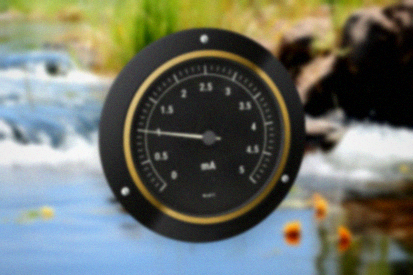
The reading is mA 1
